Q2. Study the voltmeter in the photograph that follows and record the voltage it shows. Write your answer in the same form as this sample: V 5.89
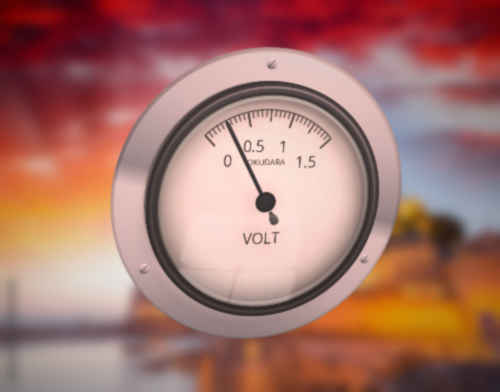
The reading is V 0.25
